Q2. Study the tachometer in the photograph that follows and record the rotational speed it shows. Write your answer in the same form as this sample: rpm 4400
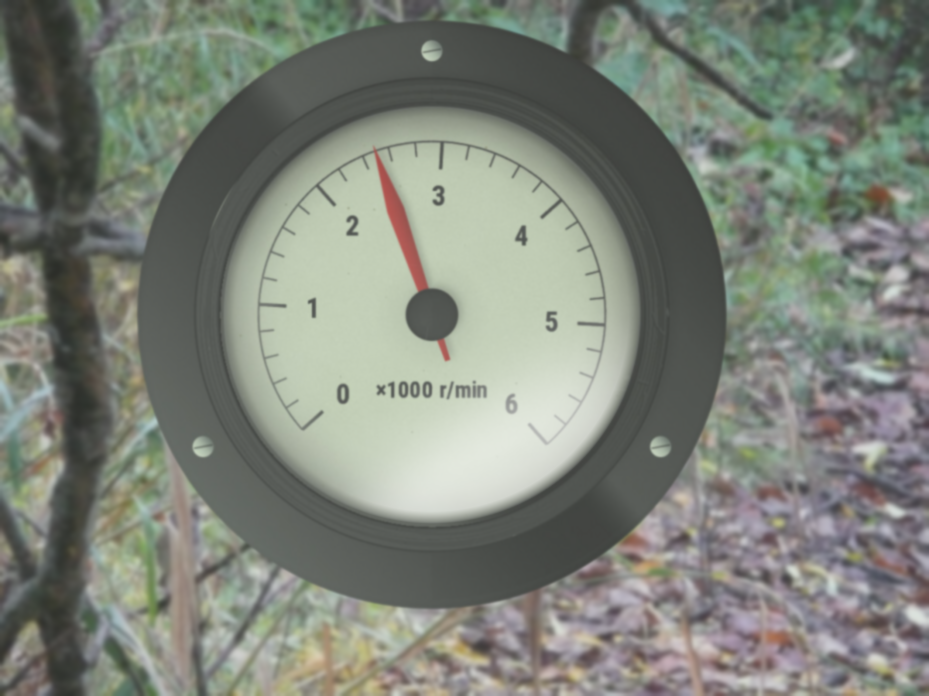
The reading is rpm 2500
